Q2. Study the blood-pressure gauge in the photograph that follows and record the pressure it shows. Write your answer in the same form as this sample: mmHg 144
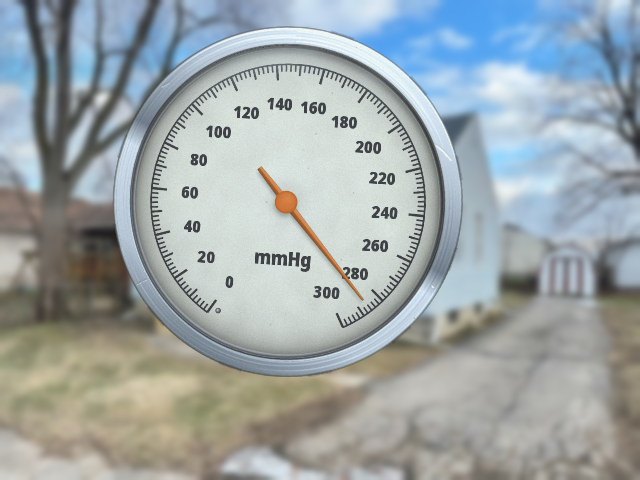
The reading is mmHg 286
